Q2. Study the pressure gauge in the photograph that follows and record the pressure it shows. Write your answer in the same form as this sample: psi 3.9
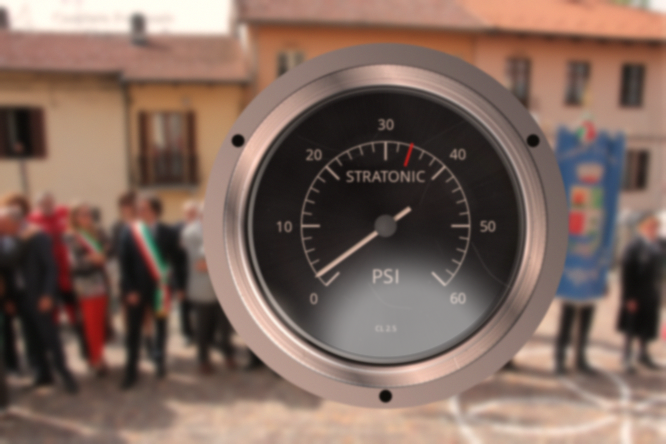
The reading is psi 2
